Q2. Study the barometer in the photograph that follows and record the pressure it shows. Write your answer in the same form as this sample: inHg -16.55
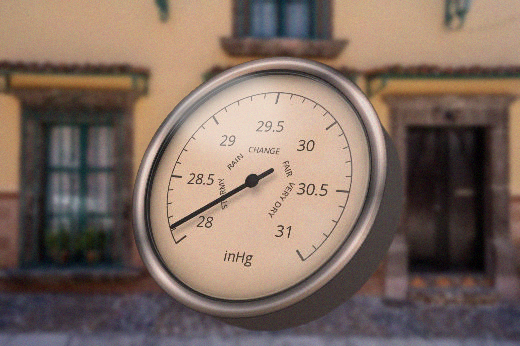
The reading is inHg 28.1
